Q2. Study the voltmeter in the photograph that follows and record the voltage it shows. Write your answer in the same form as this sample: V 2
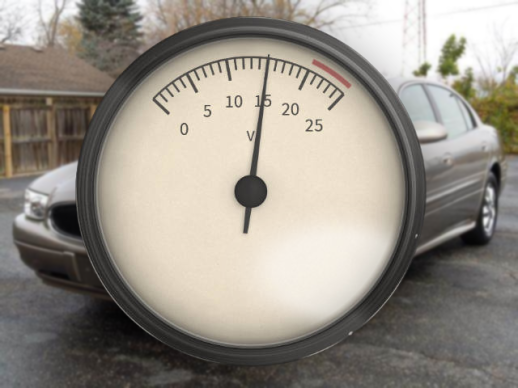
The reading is V 15
